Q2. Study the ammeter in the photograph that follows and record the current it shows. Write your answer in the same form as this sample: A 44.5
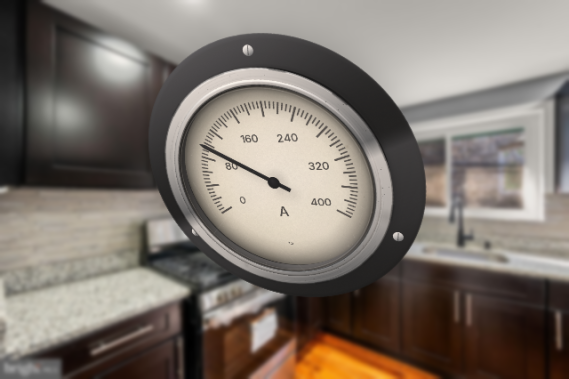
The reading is A 100
